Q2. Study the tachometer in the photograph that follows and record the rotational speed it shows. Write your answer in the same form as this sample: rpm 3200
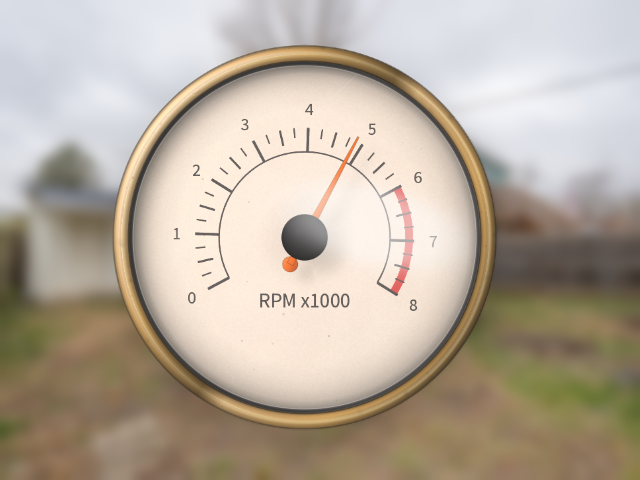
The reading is rpm 4875
